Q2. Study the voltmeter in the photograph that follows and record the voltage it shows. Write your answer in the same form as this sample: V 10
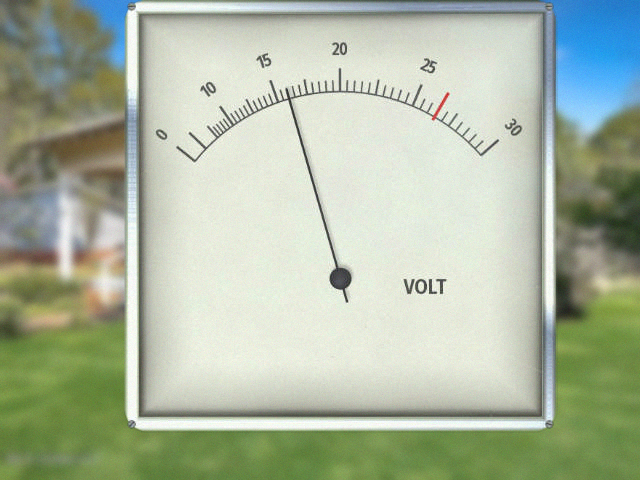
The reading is V 16
